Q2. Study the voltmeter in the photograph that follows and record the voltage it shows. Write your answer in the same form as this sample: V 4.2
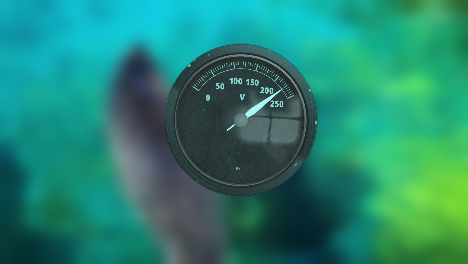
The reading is V 225
